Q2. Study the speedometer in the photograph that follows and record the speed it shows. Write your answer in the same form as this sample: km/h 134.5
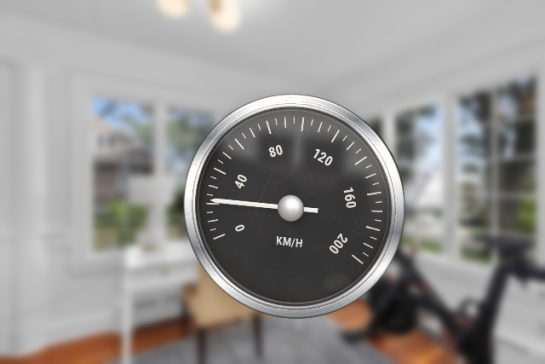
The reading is km/h 22.5
